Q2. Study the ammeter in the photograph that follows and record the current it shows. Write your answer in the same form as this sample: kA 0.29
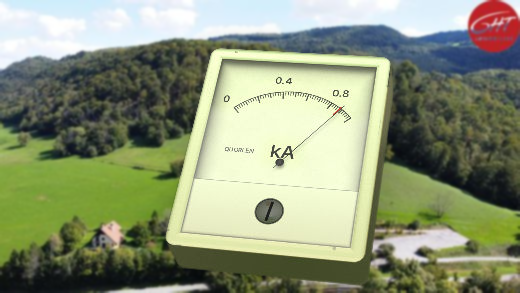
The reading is kA 0.9
